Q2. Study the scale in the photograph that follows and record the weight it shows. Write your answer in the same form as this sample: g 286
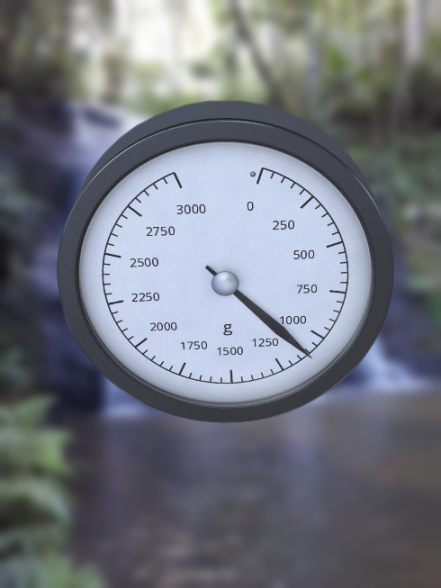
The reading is g 1100
